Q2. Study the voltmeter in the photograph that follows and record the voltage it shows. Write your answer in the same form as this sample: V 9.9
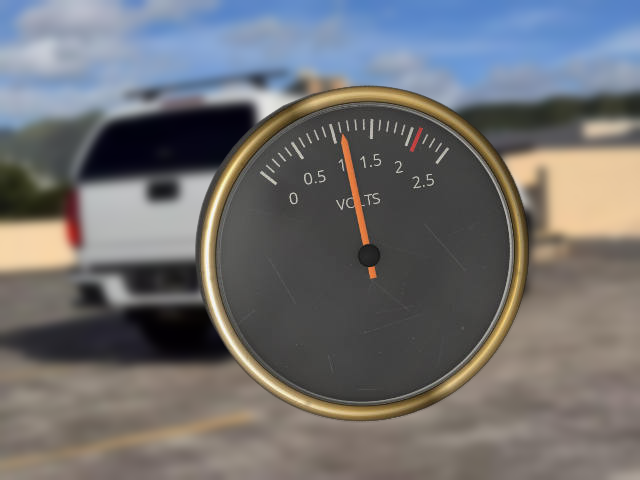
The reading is V 1.1
